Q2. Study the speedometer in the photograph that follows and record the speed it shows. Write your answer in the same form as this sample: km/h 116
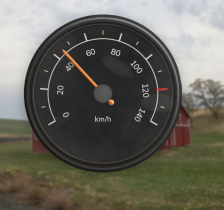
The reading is km/h 45
